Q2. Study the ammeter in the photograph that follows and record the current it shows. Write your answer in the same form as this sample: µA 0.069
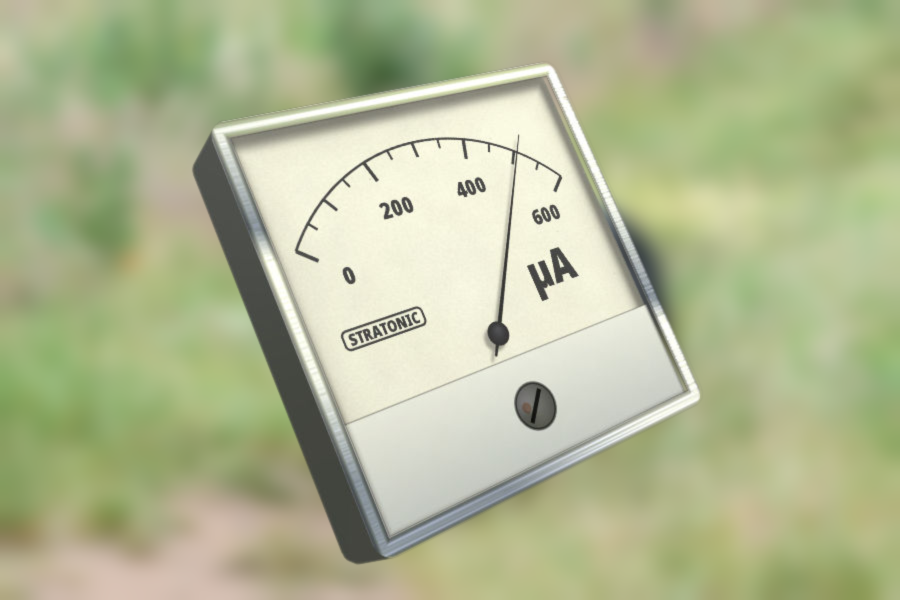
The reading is µA 500
